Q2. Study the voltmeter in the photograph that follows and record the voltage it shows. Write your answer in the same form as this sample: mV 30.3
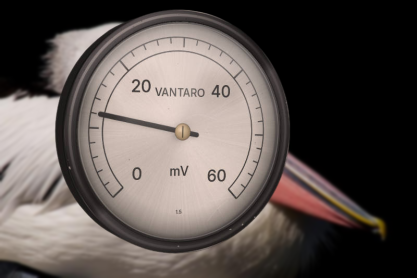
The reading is mV 12
